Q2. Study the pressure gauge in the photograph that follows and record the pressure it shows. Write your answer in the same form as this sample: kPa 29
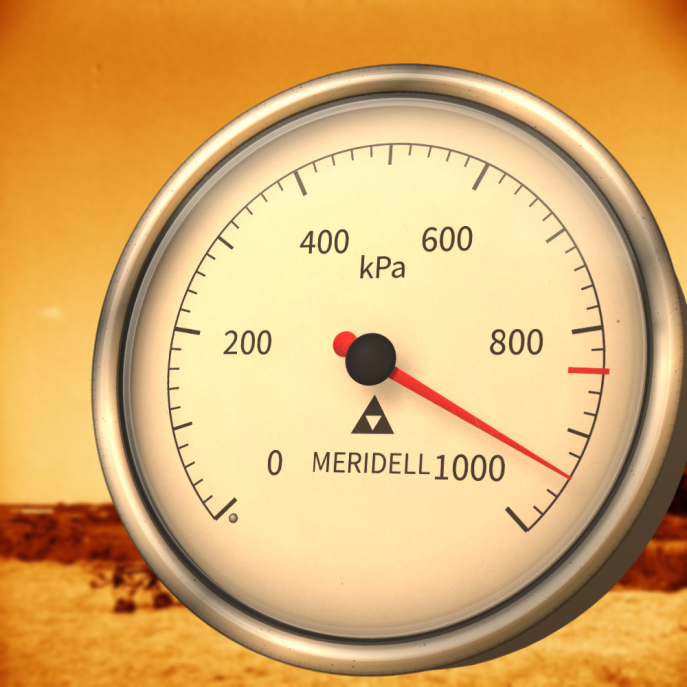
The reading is kPa 940
